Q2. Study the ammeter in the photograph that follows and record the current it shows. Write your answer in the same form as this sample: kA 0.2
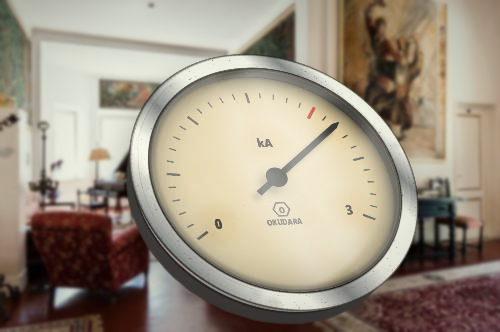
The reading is kA 2.2
